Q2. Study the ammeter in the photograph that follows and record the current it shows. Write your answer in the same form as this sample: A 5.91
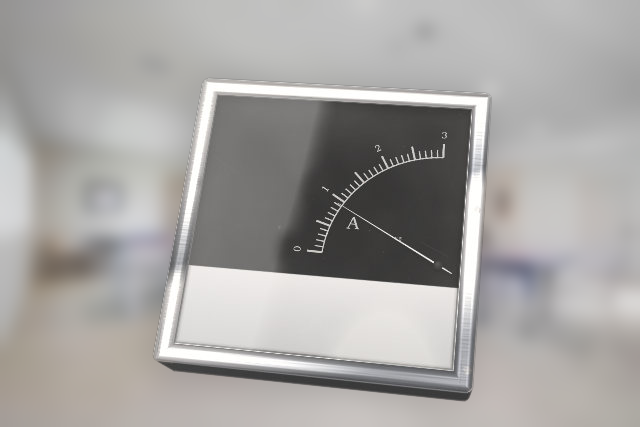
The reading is A 0.9
